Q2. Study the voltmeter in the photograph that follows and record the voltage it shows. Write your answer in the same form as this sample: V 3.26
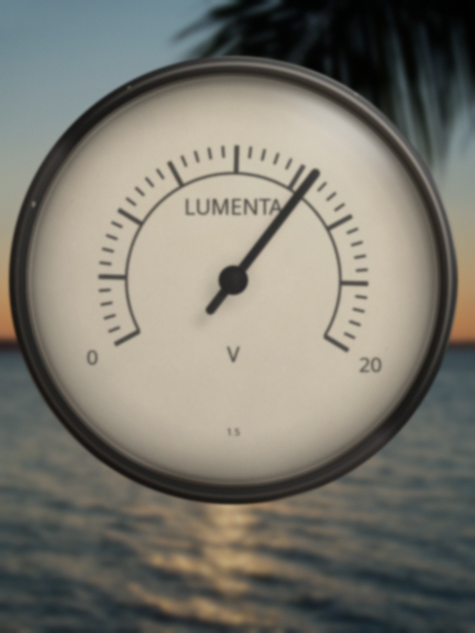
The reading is V 13
